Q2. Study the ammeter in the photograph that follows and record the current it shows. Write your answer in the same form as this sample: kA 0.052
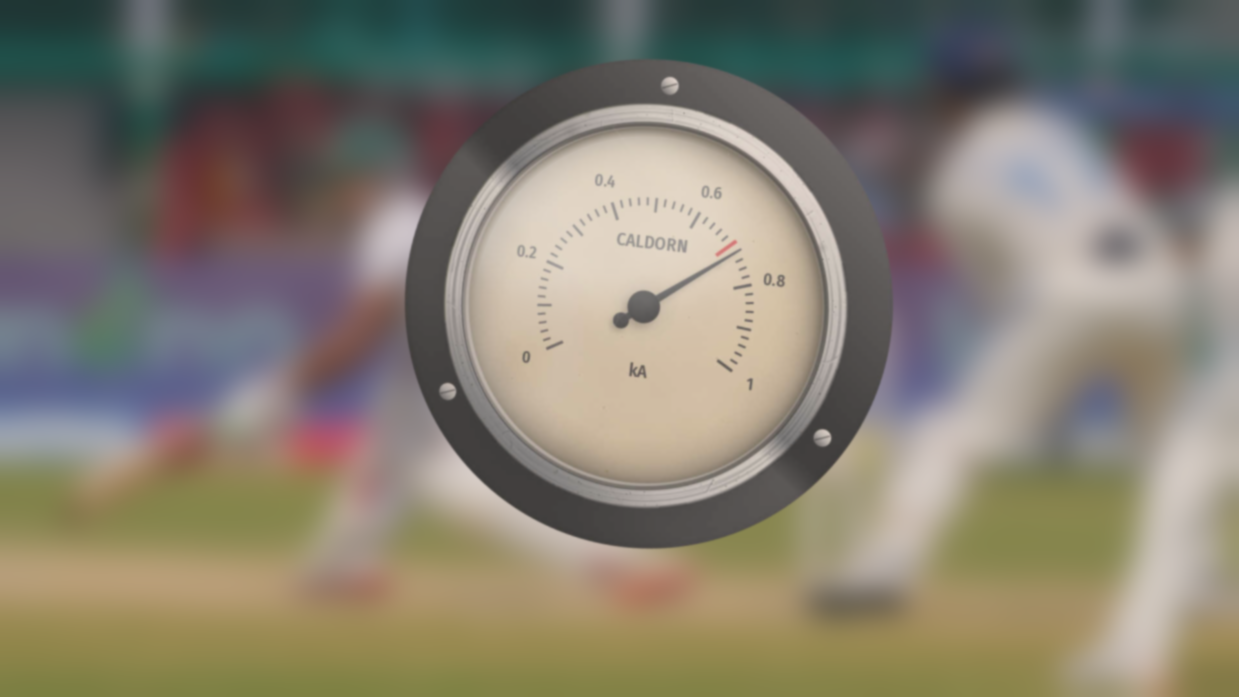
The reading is kA 0.72
